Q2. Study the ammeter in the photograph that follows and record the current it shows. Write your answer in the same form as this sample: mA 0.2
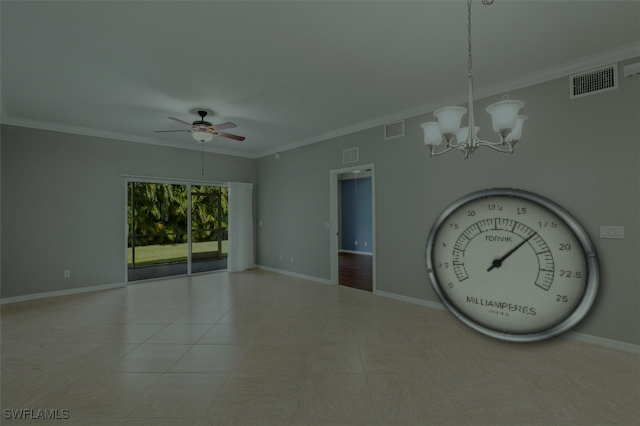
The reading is mA 17.5
